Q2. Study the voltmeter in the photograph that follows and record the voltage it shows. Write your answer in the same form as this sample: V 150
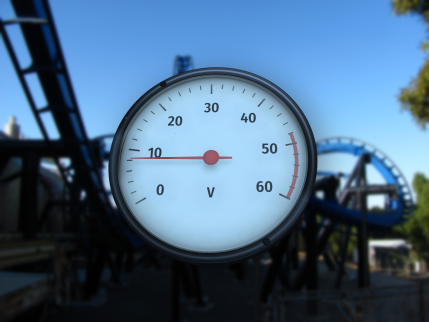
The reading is V 8
